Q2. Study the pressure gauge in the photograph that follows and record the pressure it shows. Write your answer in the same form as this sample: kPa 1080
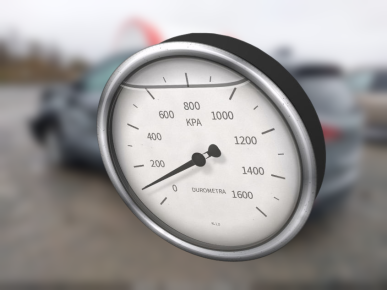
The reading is kPa 100
